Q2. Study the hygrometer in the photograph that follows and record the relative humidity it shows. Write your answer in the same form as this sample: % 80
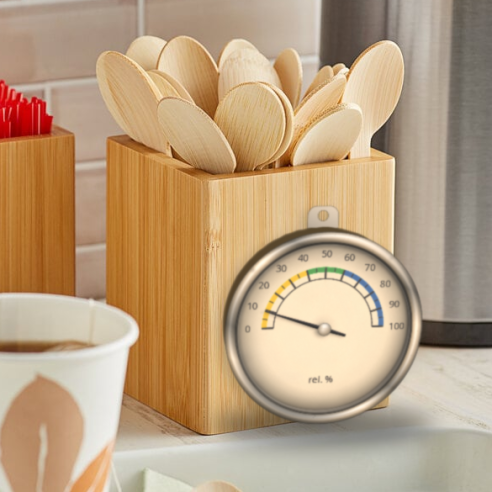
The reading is % 10
